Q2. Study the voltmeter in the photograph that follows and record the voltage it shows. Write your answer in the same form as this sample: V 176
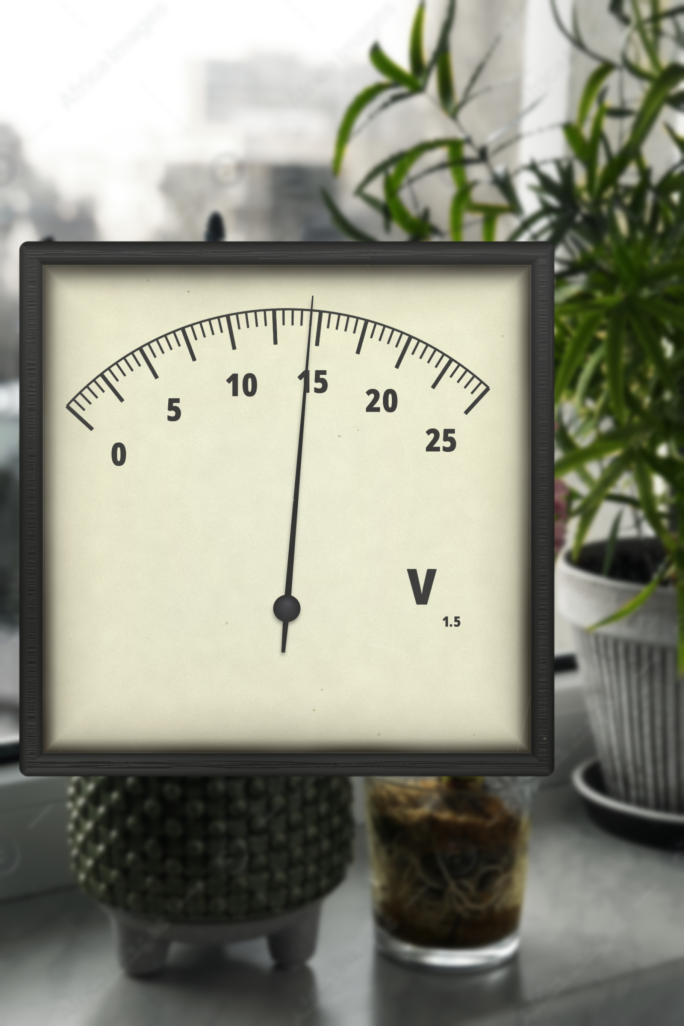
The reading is V 14.5
